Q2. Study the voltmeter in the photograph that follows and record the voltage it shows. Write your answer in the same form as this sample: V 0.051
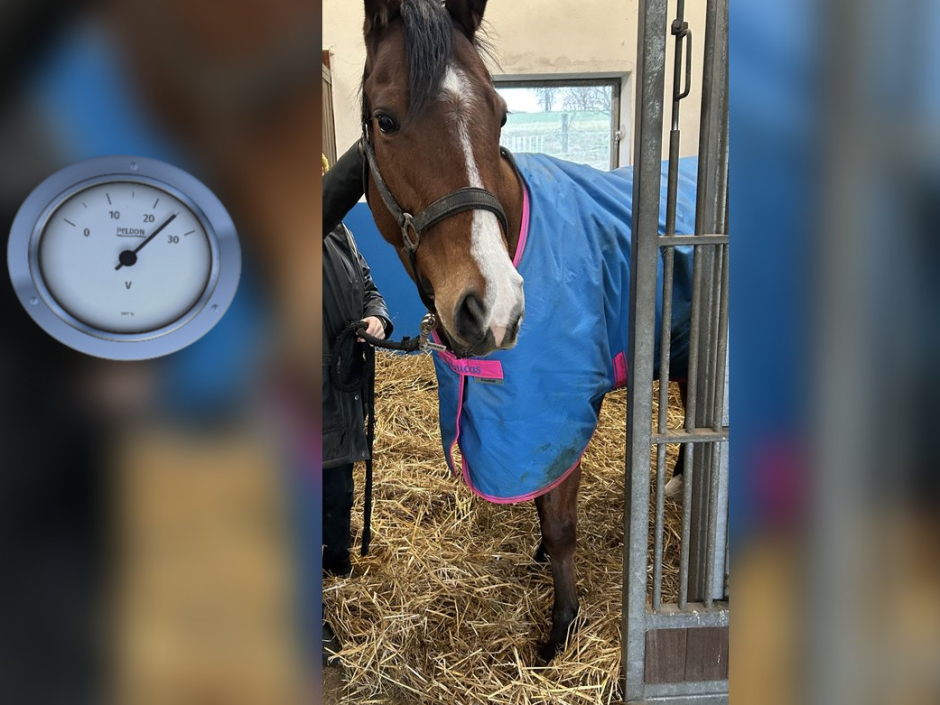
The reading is V 25
